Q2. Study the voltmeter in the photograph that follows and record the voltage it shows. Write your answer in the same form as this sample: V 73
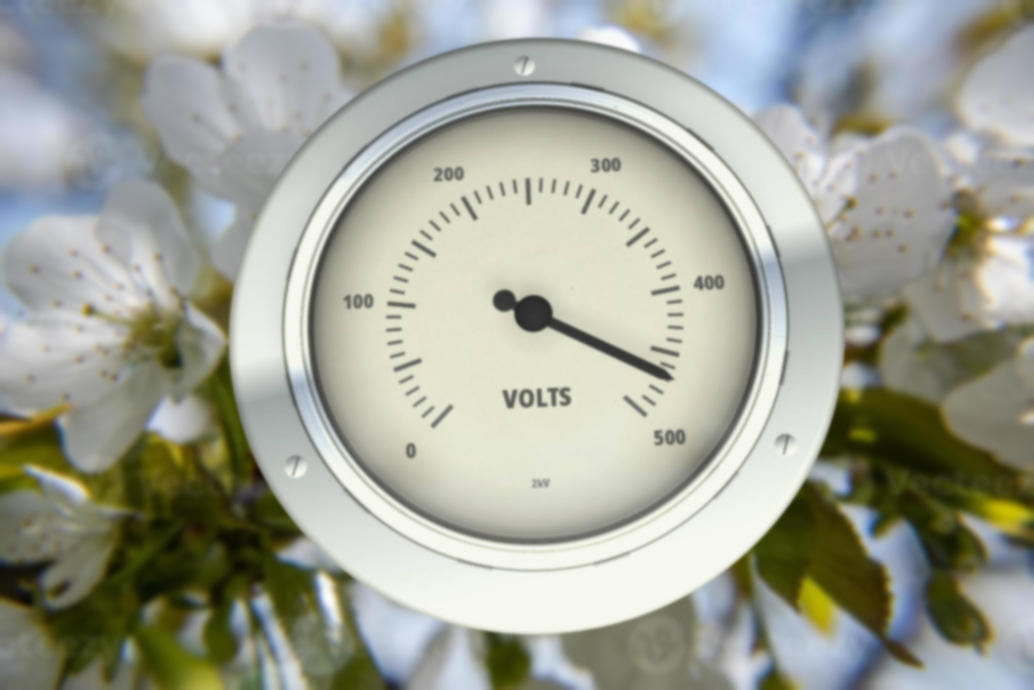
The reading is V 470
